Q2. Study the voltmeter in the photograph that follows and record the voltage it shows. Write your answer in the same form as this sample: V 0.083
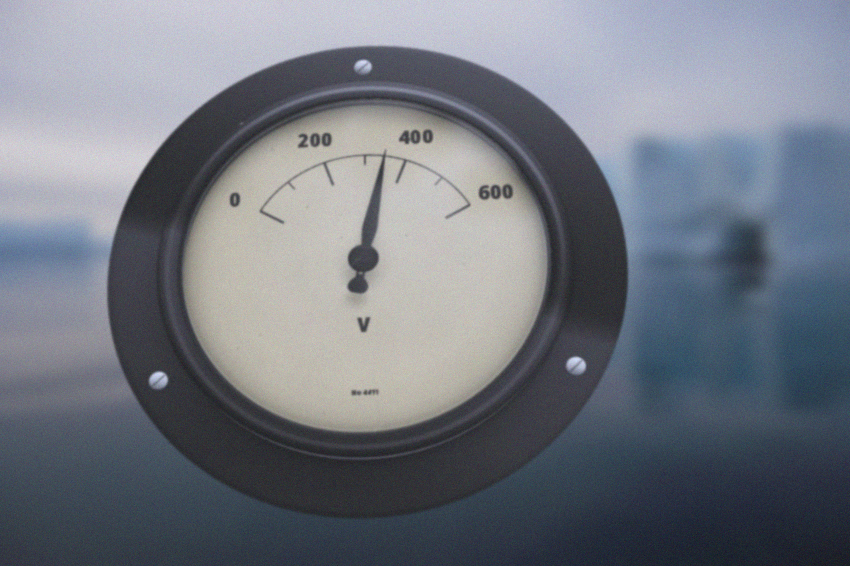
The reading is V 350
